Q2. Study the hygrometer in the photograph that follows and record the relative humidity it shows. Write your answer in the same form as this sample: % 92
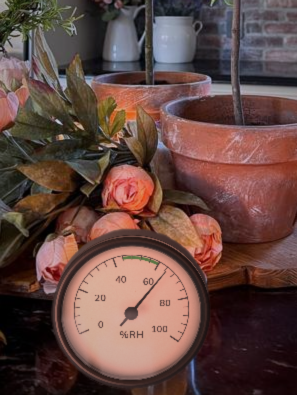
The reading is % 64
